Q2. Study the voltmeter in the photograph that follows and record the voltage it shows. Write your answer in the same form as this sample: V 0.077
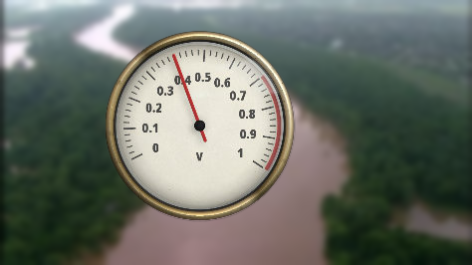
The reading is V 0.4
